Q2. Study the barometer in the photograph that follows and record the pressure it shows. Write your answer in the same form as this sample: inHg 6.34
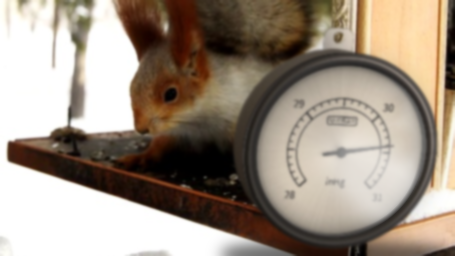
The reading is inHg 30.4
